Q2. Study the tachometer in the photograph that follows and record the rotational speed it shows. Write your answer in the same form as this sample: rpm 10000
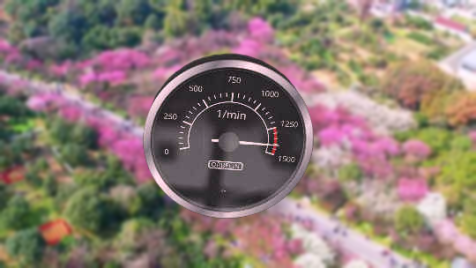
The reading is rpm 1400
